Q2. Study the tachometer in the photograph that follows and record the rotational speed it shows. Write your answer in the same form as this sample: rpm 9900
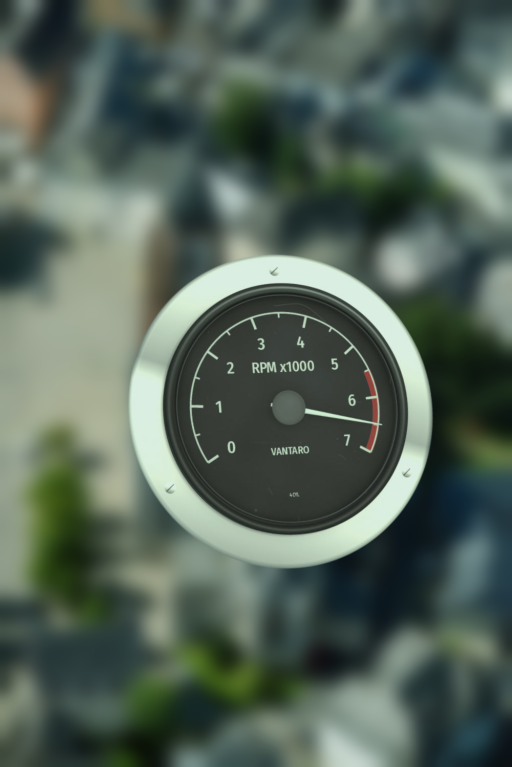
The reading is rpm 6500
